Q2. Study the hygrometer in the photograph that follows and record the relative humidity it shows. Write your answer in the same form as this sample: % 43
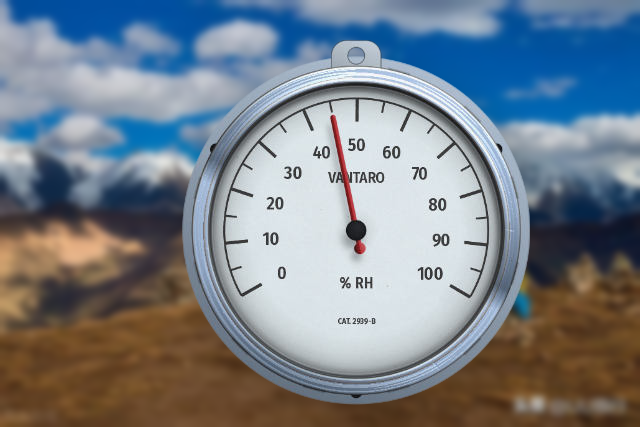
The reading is % 45
